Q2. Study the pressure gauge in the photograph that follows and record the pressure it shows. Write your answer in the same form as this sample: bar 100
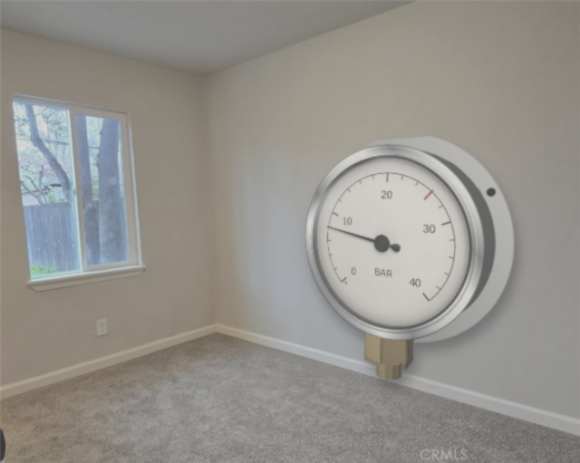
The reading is bar 8
